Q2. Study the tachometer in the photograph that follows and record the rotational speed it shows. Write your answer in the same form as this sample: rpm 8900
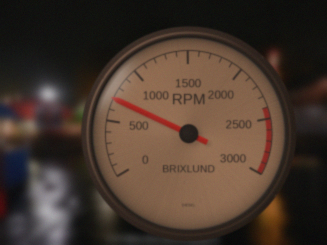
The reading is rpm 700
